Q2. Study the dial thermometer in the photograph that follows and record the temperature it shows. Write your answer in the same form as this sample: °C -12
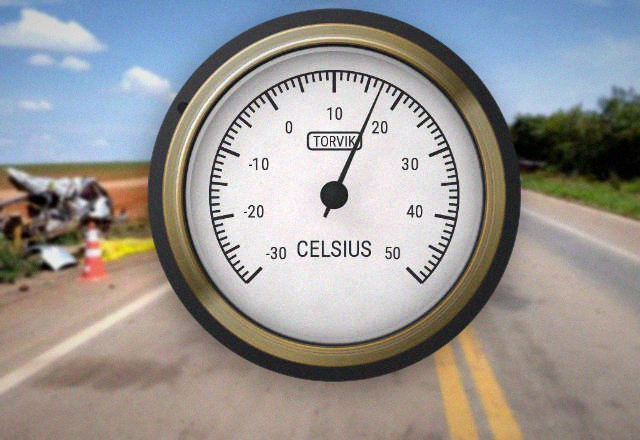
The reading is °C 17
